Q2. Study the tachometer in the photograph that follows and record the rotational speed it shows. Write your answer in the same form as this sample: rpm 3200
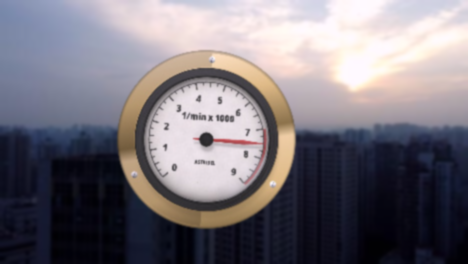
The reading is rpm 7500
